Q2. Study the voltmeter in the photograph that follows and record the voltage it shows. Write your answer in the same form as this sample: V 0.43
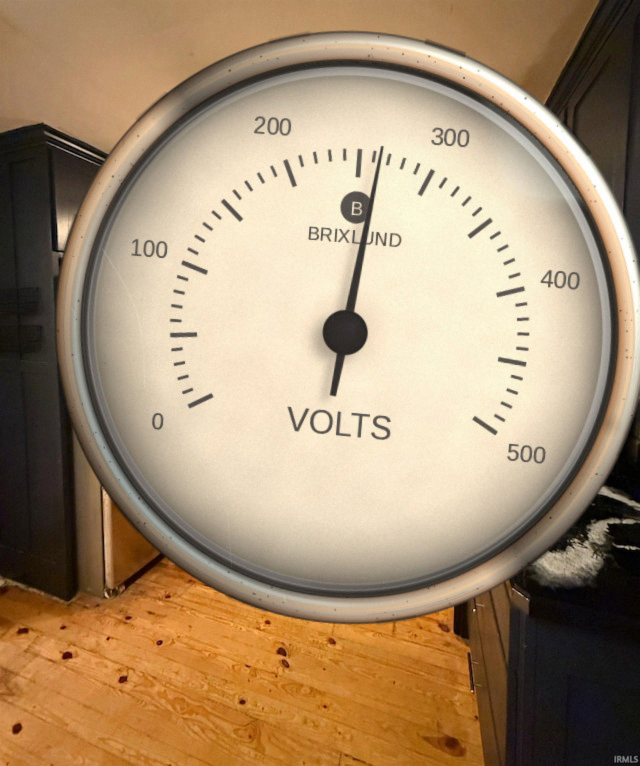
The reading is V 265
